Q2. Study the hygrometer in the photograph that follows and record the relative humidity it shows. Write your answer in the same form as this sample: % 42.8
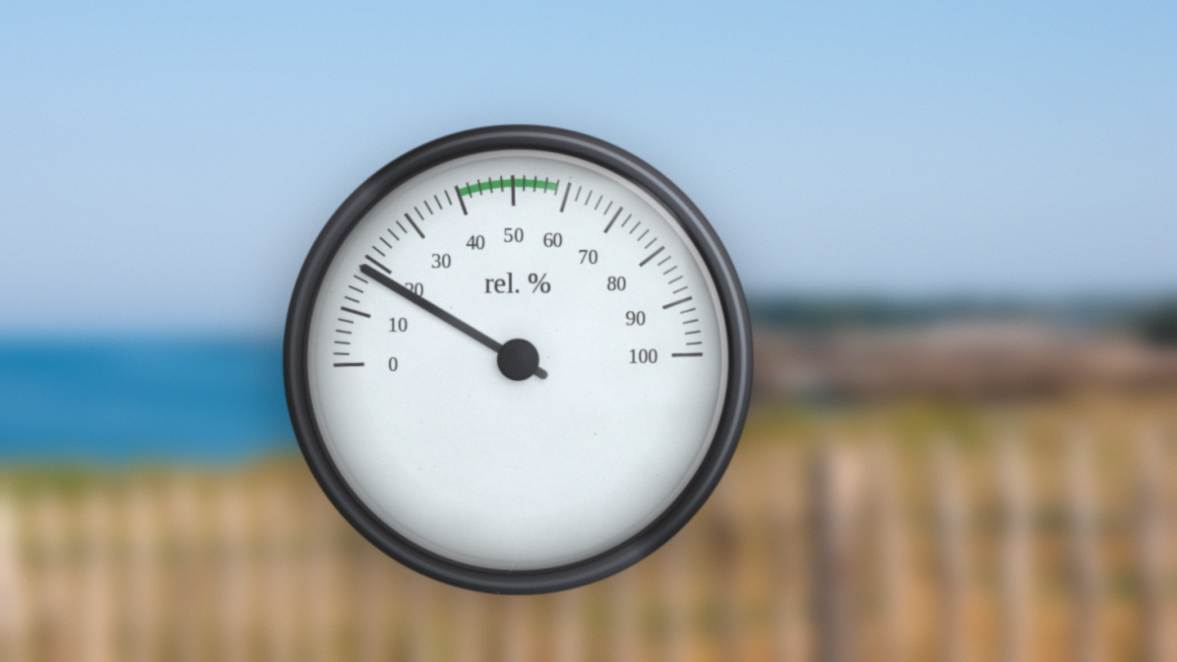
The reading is % 18
